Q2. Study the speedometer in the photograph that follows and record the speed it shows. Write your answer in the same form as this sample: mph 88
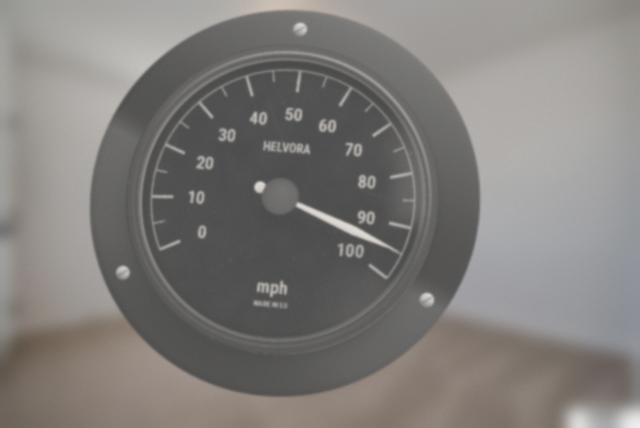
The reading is mph 95
